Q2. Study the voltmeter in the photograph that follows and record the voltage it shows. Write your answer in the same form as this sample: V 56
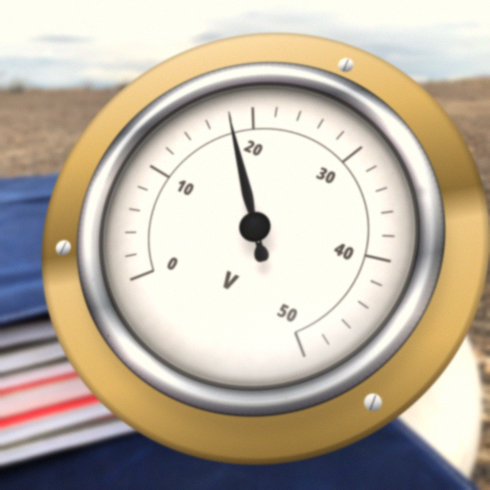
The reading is V 18
